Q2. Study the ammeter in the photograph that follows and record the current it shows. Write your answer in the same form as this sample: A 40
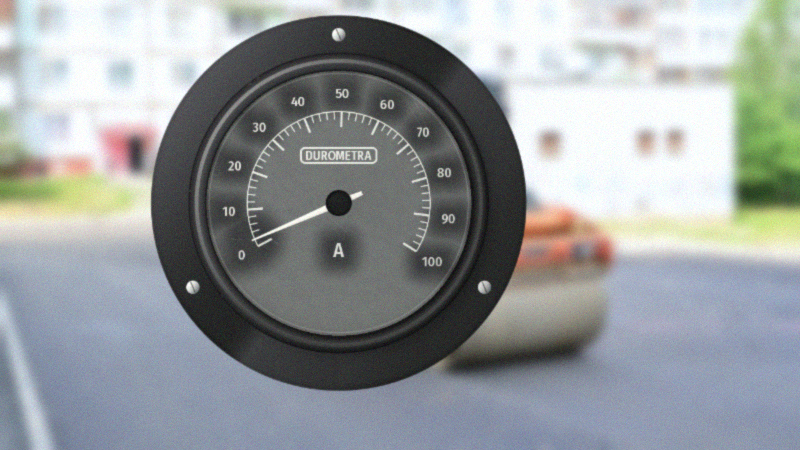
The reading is A 2
